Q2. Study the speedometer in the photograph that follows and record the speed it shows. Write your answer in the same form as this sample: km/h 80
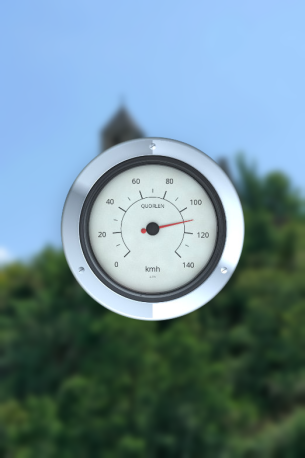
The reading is km/h 110
